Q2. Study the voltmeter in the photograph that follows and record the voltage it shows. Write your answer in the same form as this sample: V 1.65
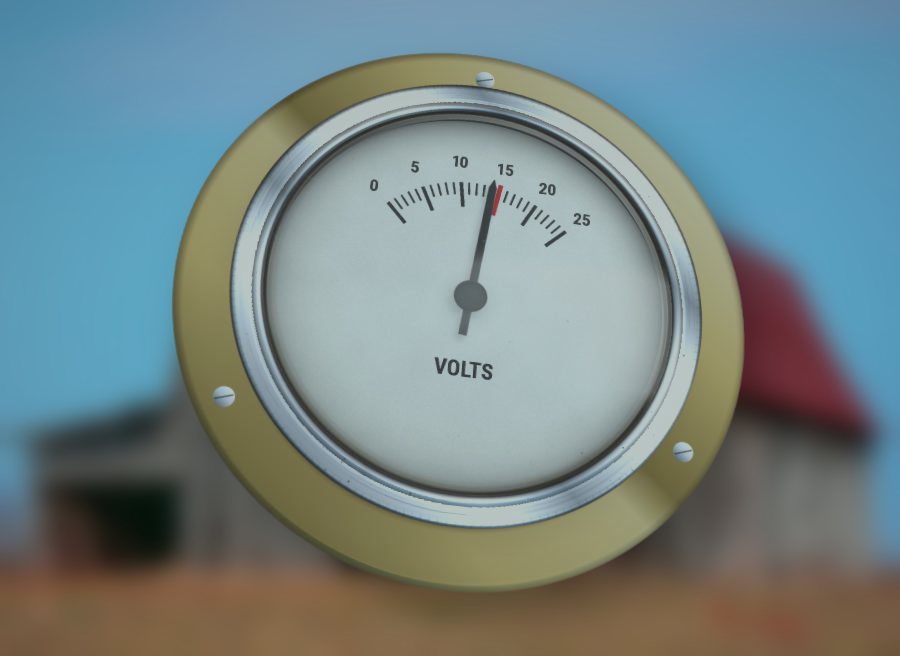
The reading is V 14
